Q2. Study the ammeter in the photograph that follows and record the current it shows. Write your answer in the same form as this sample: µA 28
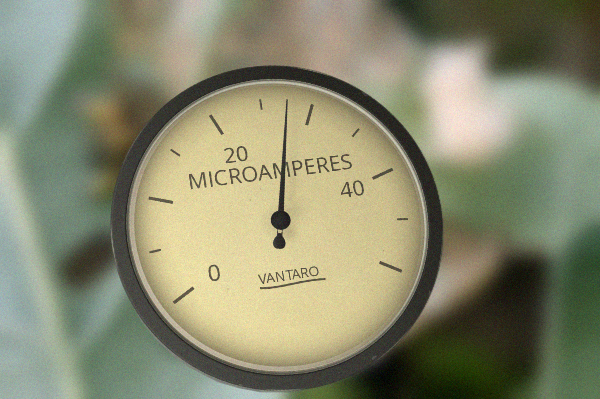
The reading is µA 27.5
